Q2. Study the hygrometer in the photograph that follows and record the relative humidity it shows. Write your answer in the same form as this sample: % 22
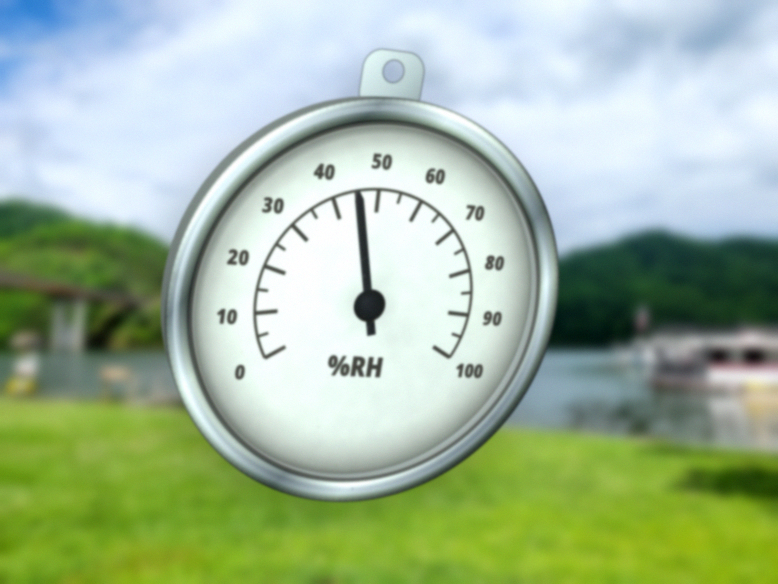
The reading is % 45
